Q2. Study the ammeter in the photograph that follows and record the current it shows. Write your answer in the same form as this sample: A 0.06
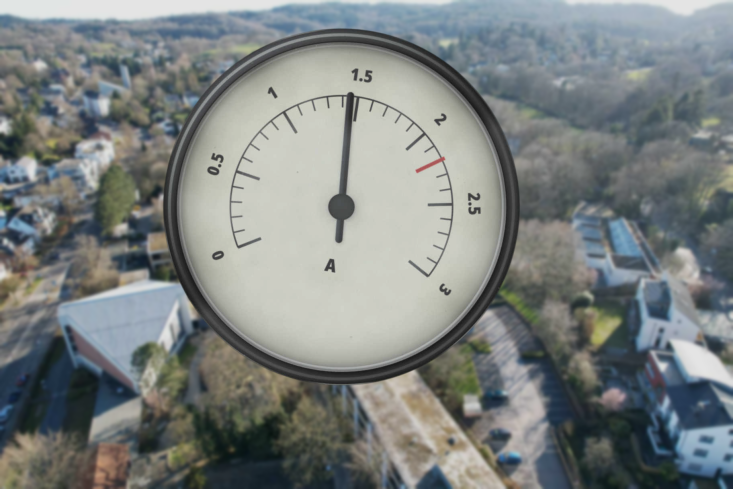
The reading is A 1.45
